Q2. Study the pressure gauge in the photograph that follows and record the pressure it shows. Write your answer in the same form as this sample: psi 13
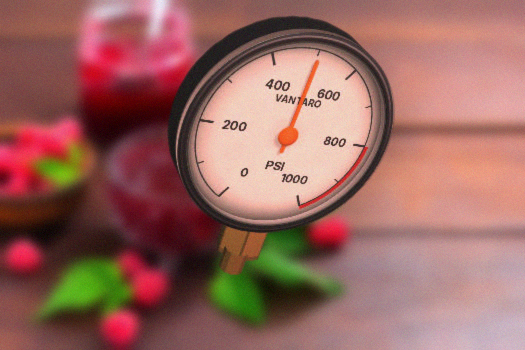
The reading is psi 500
